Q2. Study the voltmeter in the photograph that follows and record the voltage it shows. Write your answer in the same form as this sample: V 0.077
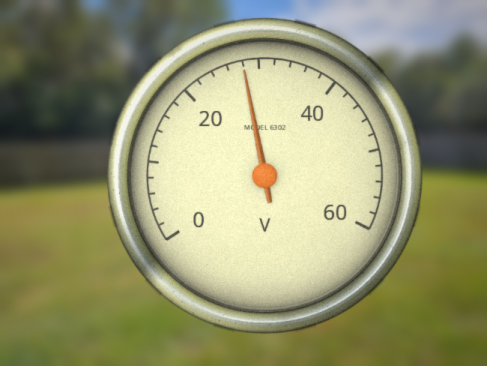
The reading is V 28
